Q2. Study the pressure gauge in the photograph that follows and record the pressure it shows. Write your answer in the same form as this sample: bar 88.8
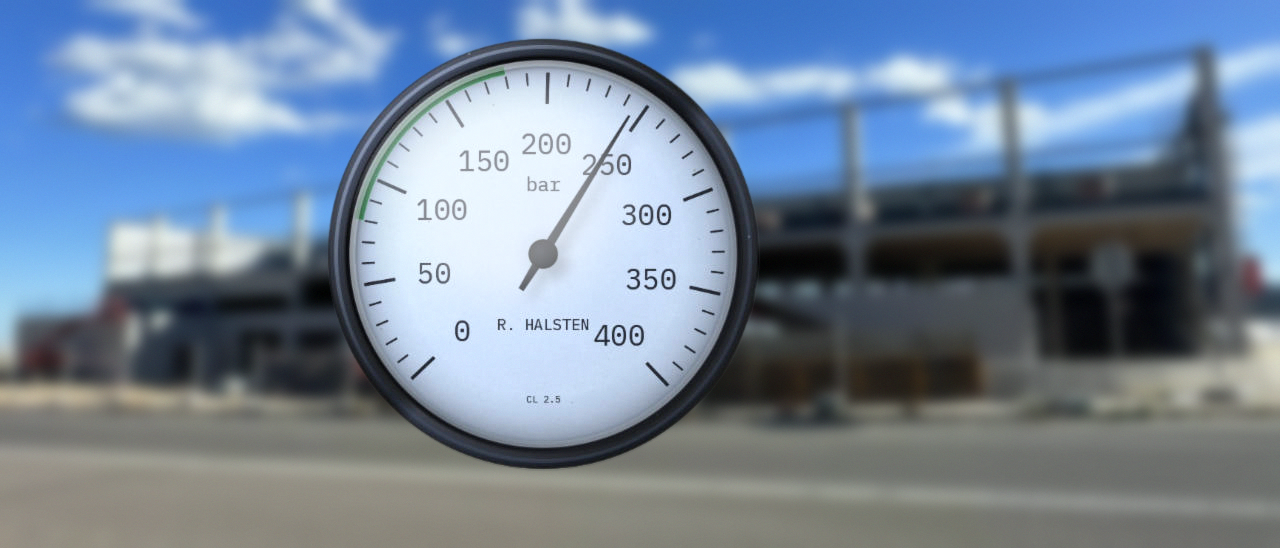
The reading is bar 245
